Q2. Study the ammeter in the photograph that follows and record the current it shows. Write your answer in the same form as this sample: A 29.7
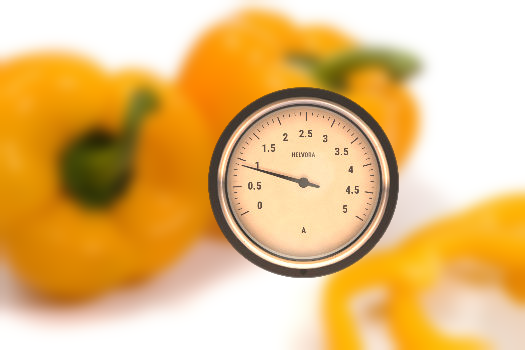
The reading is A 0.9
